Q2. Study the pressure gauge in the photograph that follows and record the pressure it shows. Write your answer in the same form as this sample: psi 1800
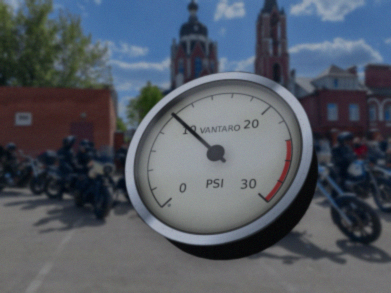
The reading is psi 10
